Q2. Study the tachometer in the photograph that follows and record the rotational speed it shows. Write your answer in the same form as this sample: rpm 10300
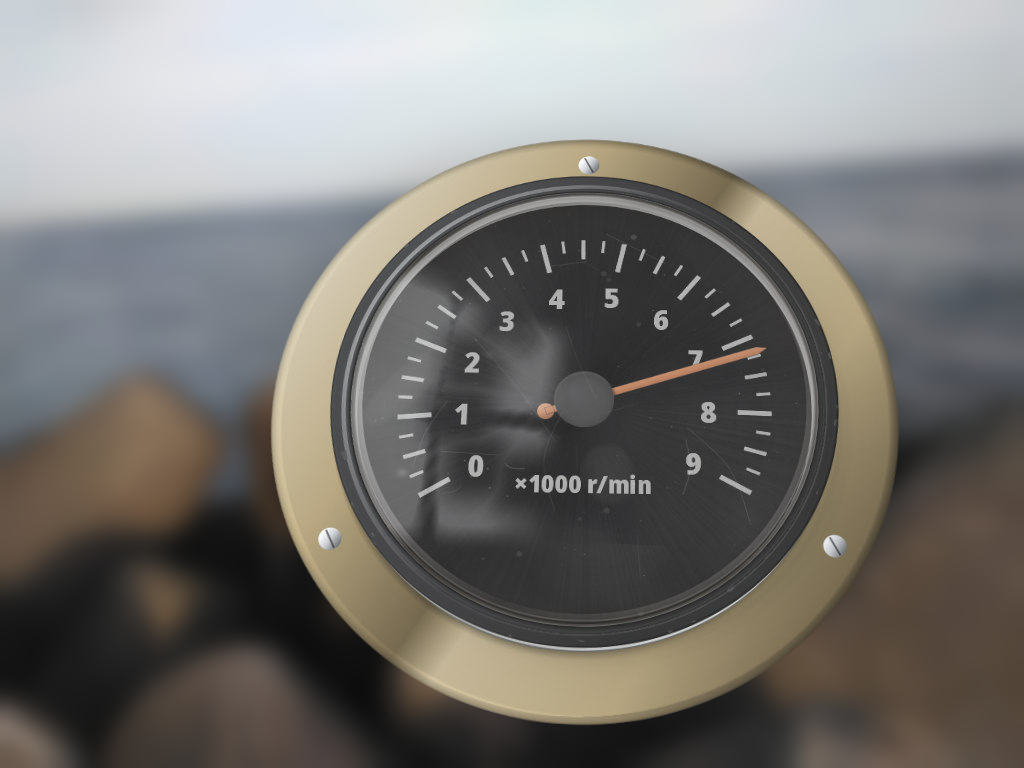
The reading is rpm 7250
